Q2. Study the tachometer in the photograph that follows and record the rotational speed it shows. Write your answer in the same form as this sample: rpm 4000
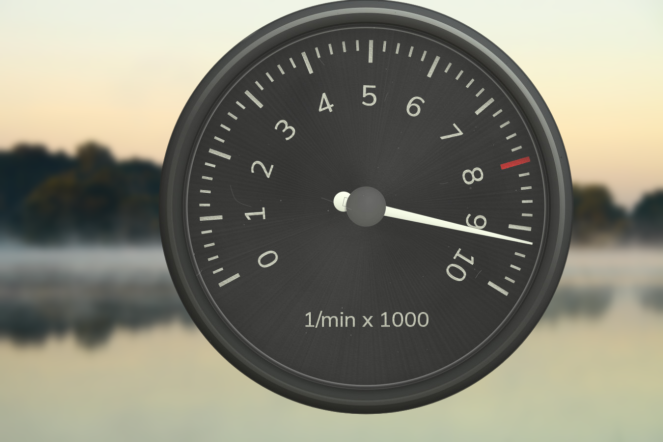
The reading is rpm 9200
